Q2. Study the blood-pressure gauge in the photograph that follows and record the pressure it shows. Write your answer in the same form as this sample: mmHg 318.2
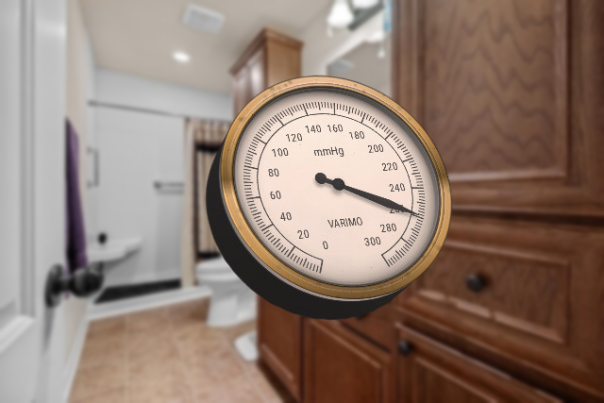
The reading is mmHg 260
